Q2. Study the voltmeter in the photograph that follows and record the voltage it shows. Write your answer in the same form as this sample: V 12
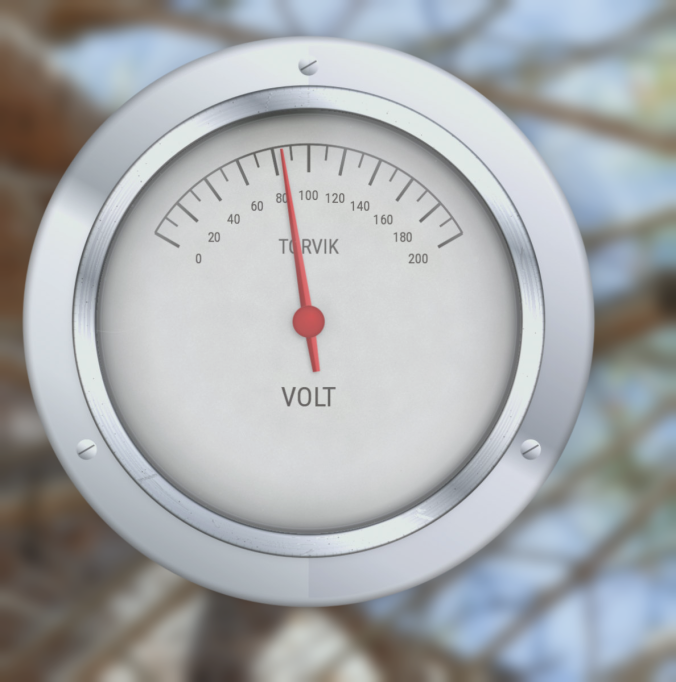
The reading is V 85
